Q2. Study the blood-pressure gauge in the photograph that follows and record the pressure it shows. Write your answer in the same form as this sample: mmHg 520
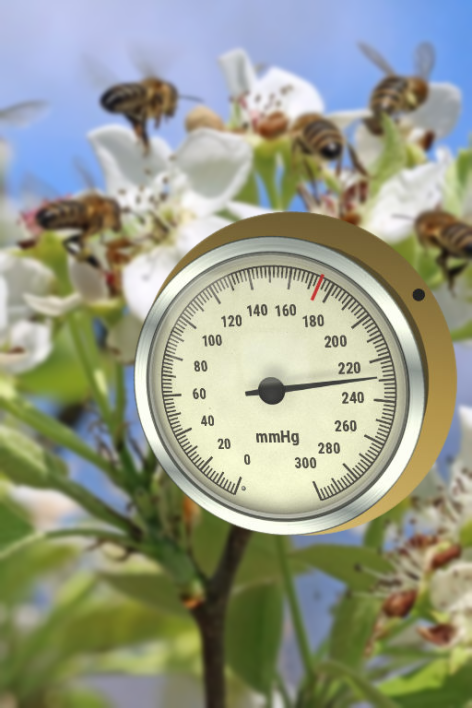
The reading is mmHg 228
